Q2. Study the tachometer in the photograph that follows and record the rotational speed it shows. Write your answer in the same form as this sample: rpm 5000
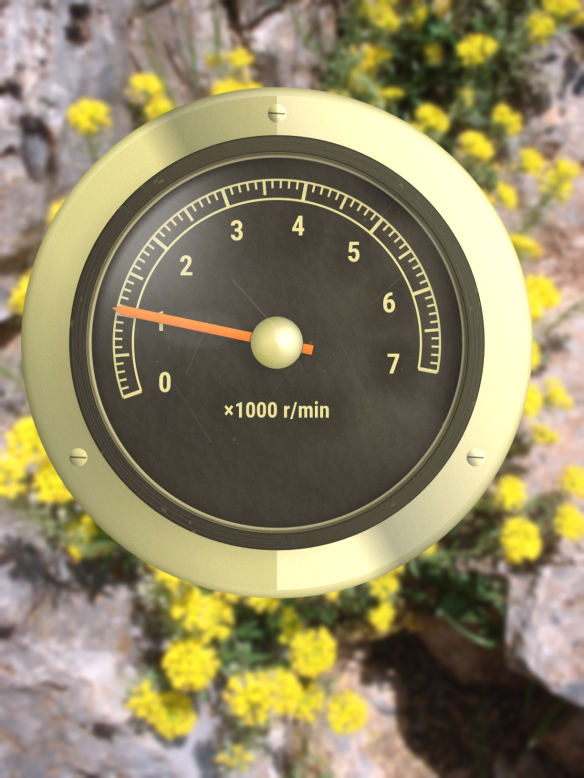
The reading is rpm 1050
